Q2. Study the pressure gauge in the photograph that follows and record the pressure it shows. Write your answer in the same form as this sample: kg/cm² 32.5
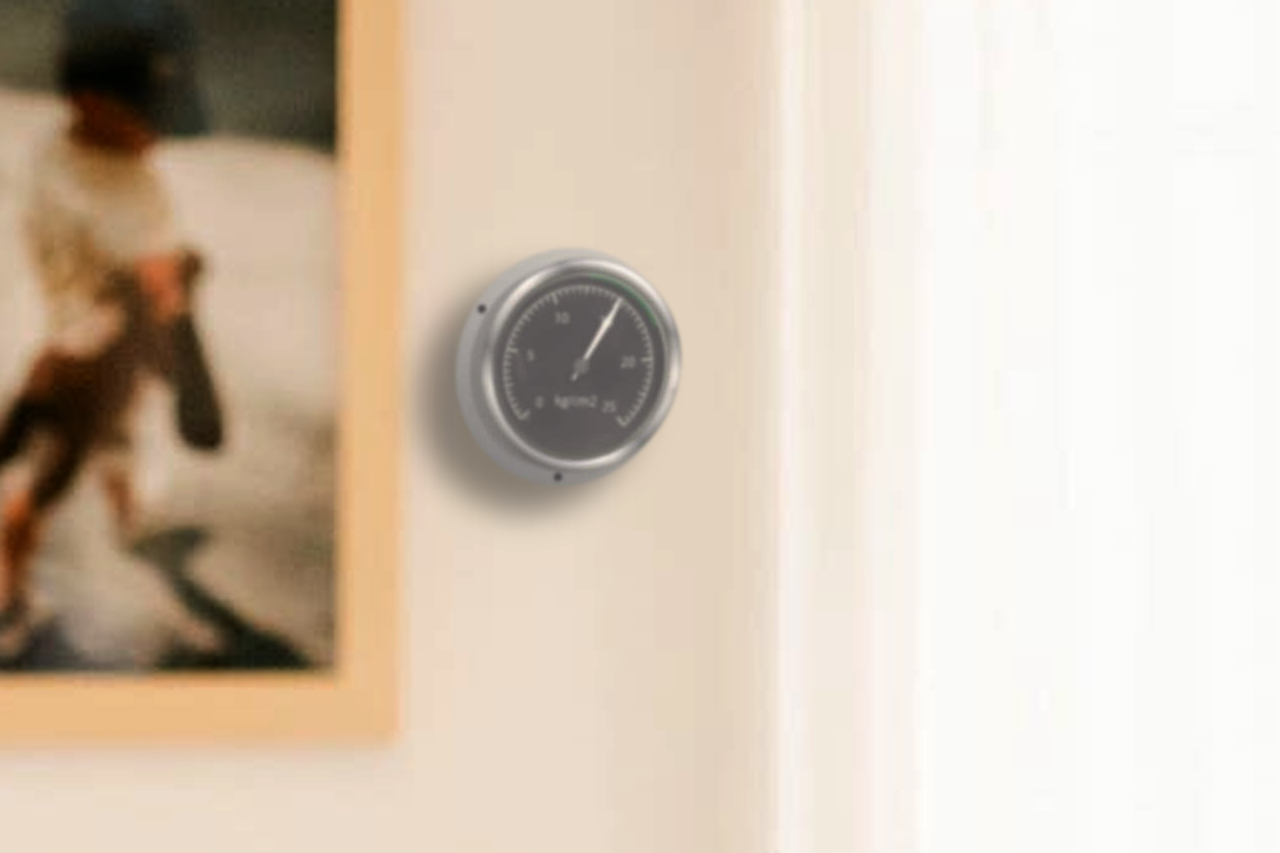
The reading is kg/cm² 15
